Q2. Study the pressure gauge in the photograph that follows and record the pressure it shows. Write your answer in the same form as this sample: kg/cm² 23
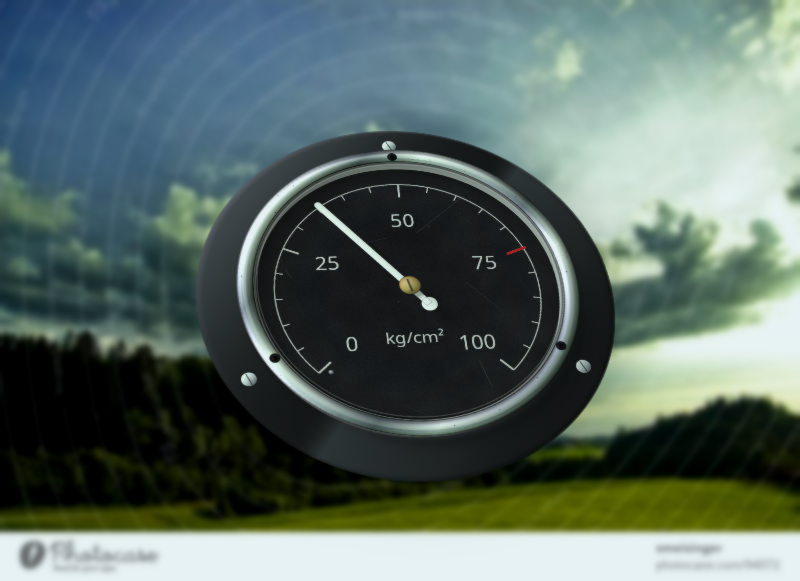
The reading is kg/cm² 35
